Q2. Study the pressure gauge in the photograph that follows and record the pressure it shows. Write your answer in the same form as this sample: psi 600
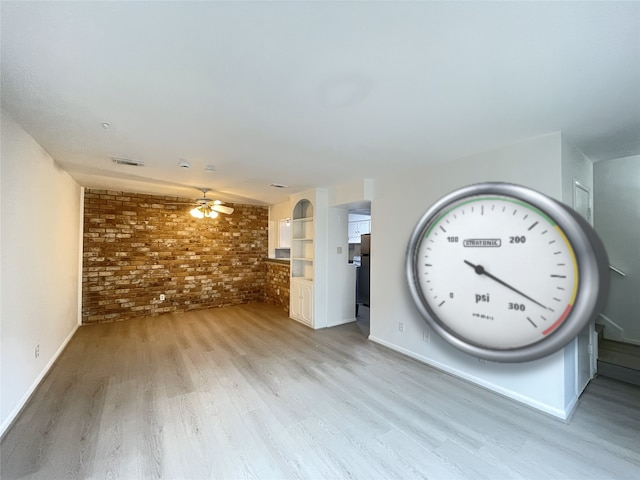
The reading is psi 280
